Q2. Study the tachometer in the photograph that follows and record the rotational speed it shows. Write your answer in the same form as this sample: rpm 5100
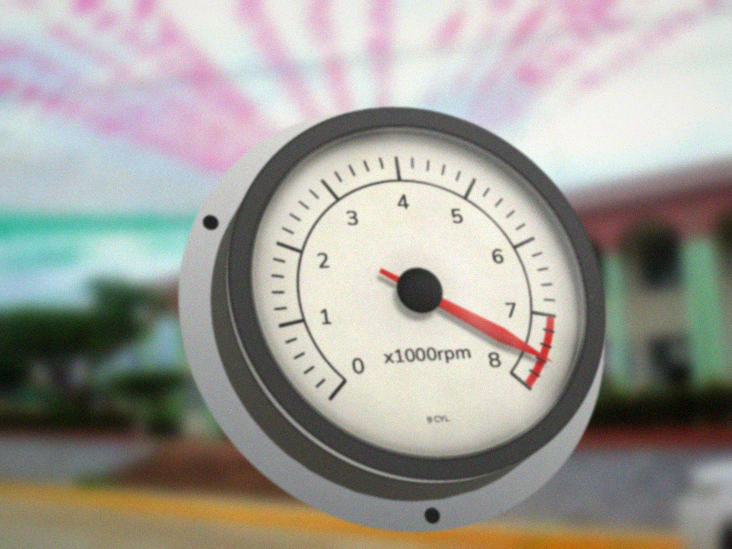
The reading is rpm 7600
